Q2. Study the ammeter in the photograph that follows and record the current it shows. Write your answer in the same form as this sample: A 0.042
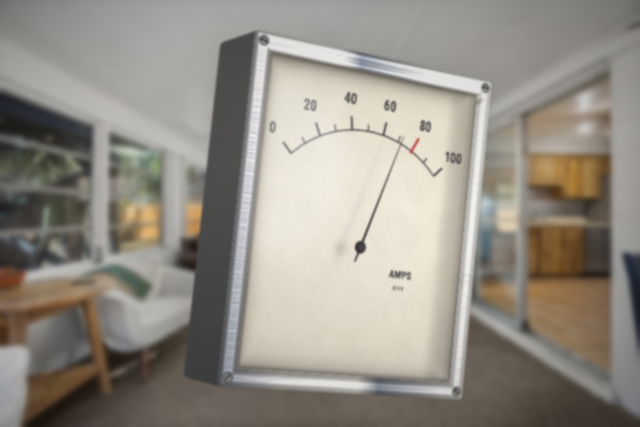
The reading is A 70
